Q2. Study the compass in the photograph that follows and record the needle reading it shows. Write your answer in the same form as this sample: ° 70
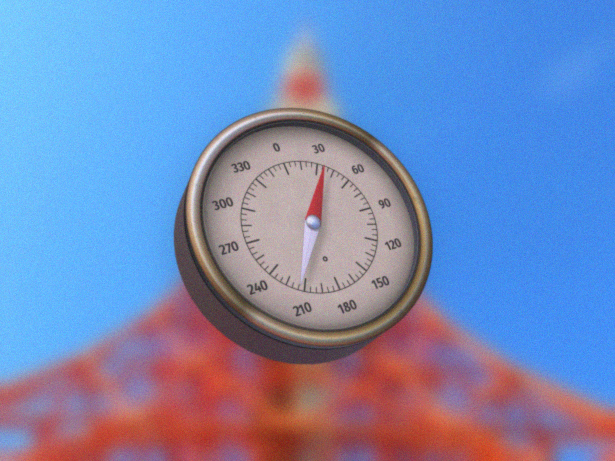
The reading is ° 35
